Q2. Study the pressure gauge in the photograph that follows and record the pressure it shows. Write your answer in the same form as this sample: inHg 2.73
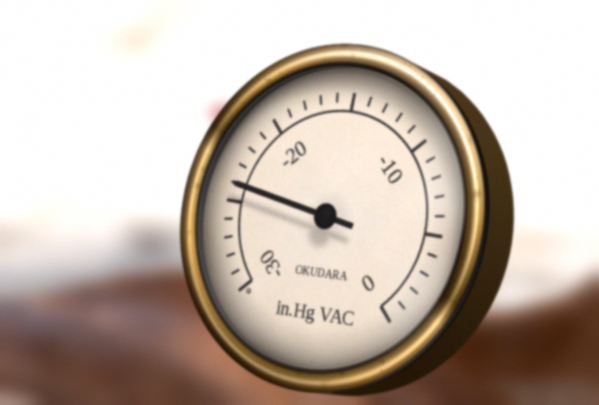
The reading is inHg -24
